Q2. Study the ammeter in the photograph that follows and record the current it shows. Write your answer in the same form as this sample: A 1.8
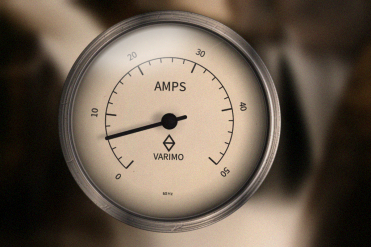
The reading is A 6
